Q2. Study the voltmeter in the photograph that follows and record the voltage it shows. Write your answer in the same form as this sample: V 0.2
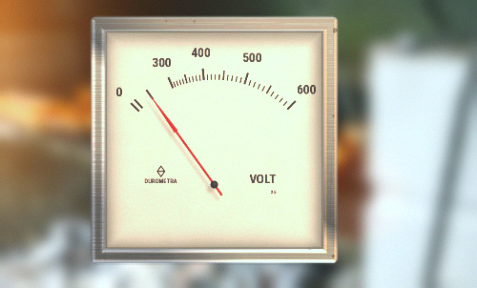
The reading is V 200
